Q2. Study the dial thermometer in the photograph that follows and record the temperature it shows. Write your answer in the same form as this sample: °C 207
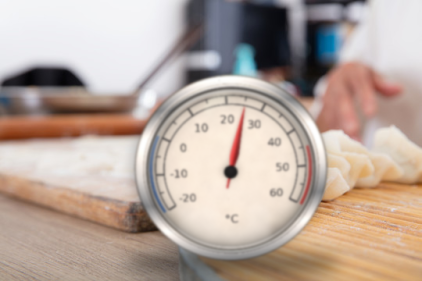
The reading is °C 25
